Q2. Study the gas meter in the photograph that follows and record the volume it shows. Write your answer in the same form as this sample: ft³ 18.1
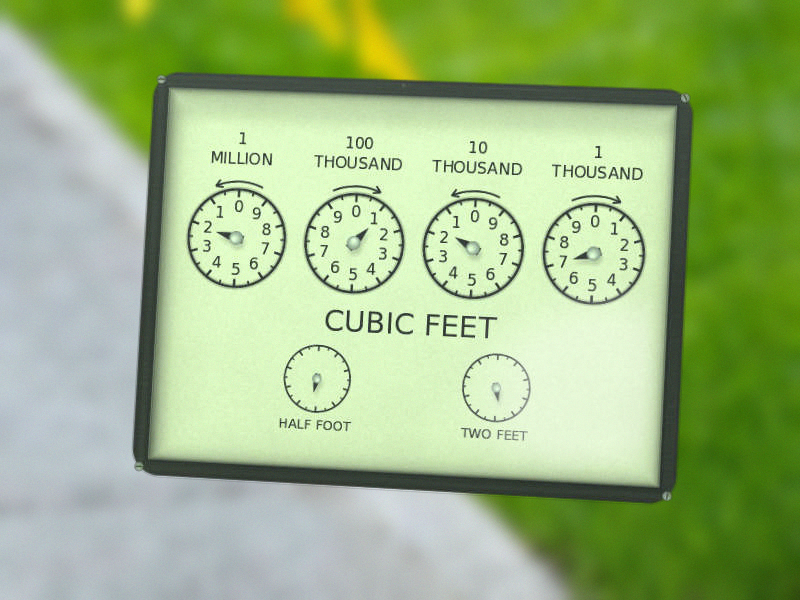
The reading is ft³ 211700
